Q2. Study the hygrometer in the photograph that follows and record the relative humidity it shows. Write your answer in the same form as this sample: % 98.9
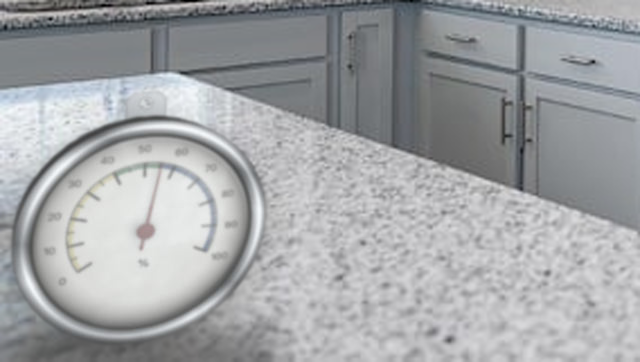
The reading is % 55
